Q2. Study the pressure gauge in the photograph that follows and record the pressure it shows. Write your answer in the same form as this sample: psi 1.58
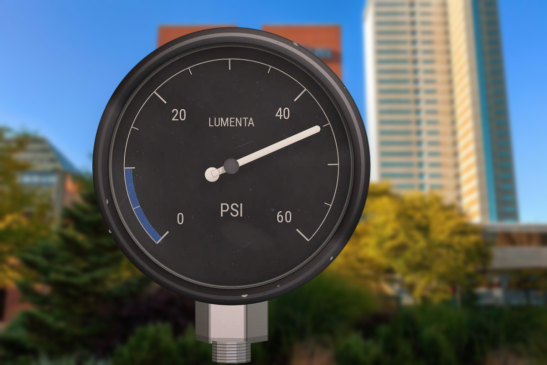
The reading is psi 45
